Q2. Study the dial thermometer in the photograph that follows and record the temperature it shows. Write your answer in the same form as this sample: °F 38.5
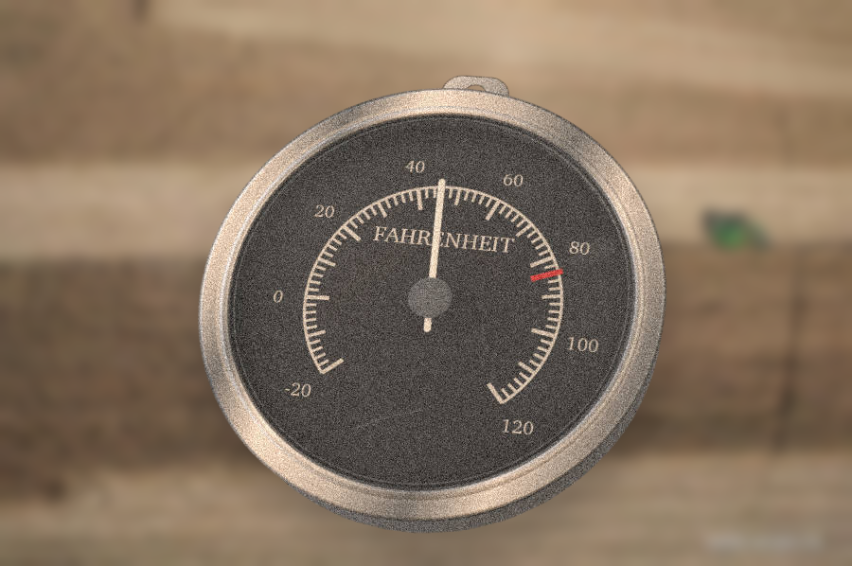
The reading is °F 46
